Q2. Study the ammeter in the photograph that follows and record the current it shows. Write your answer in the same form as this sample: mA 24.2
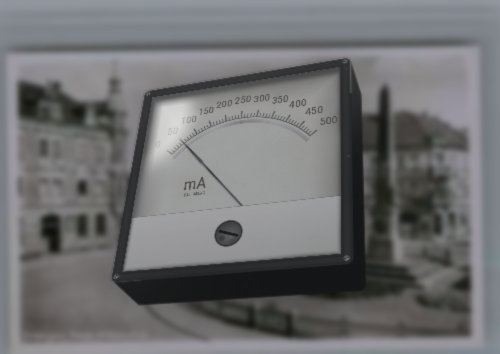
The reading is mA 50
